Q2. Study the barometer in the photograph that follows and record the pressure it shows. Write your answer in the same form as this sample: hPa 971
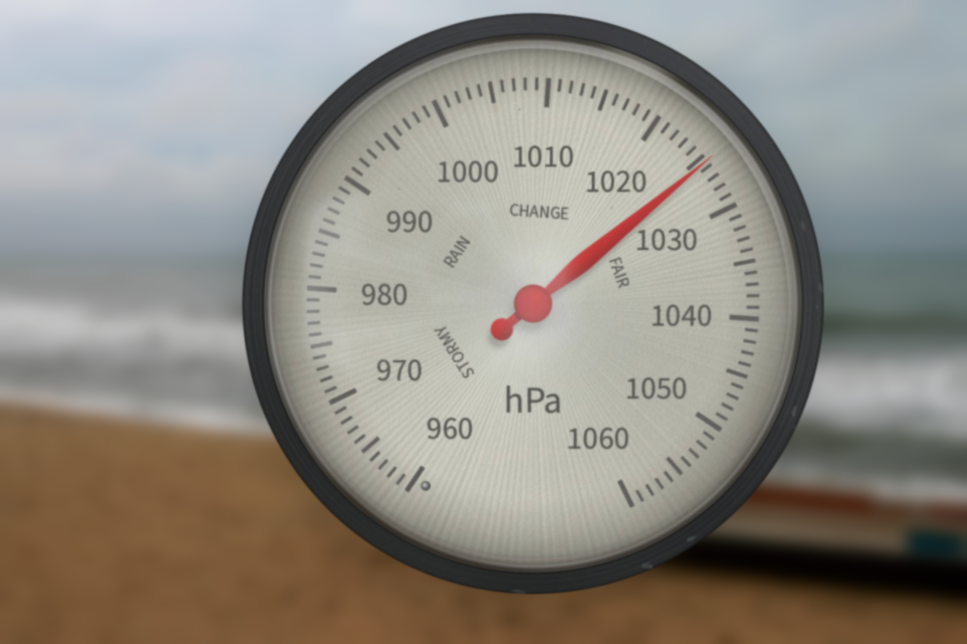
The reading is hPa 1025.5
